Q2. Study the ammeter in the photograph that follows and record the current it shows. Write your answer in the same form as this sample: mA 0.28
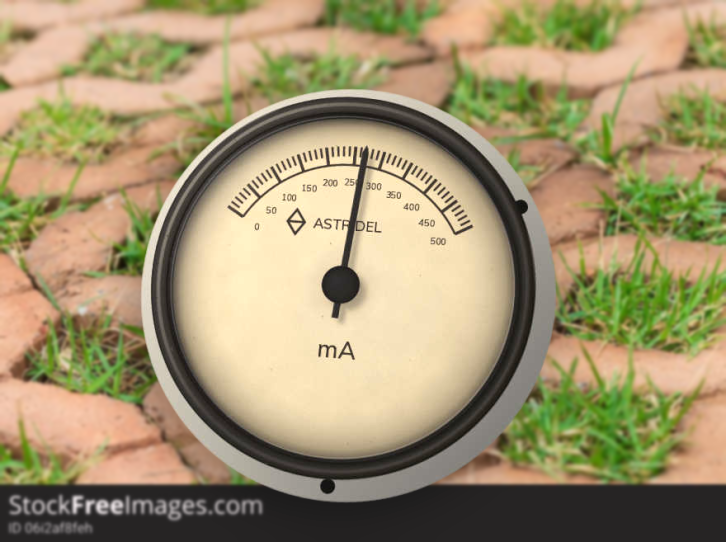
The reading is mA 270
